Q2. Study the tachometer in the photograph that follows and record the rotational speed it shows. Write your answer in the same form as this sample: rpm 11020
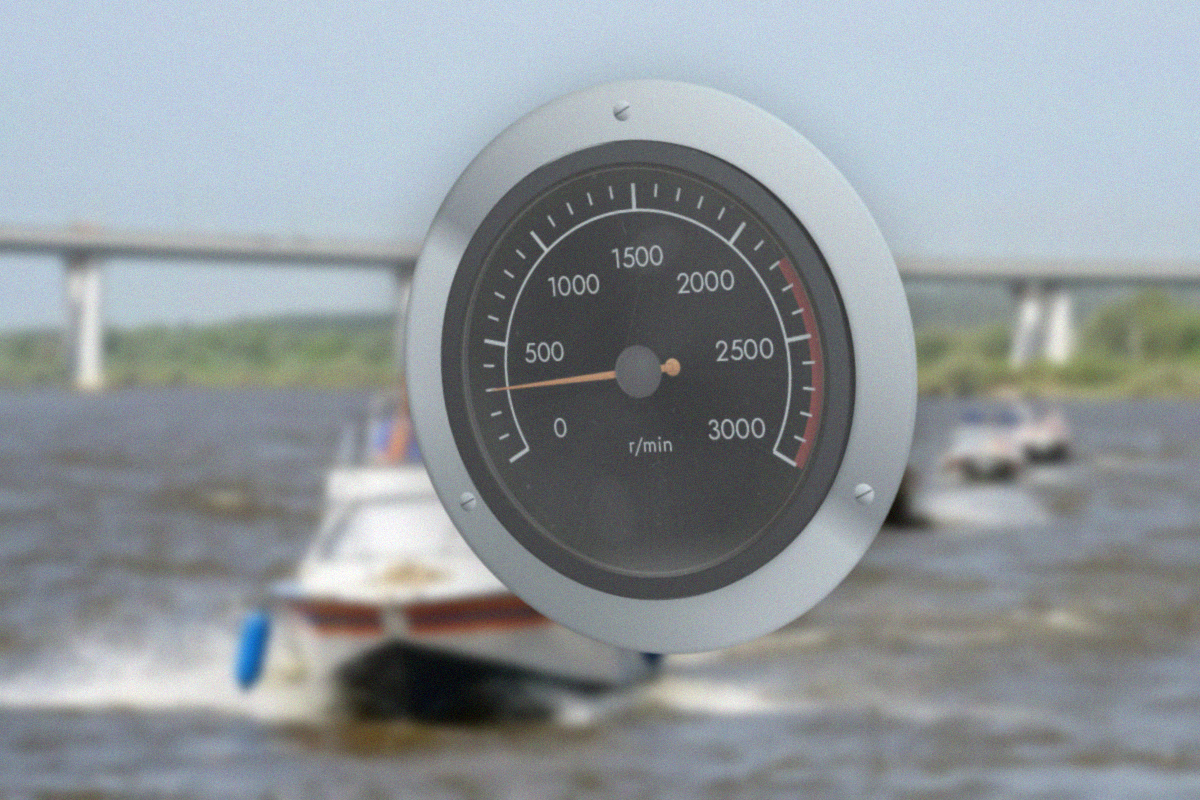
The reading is rpm 300
